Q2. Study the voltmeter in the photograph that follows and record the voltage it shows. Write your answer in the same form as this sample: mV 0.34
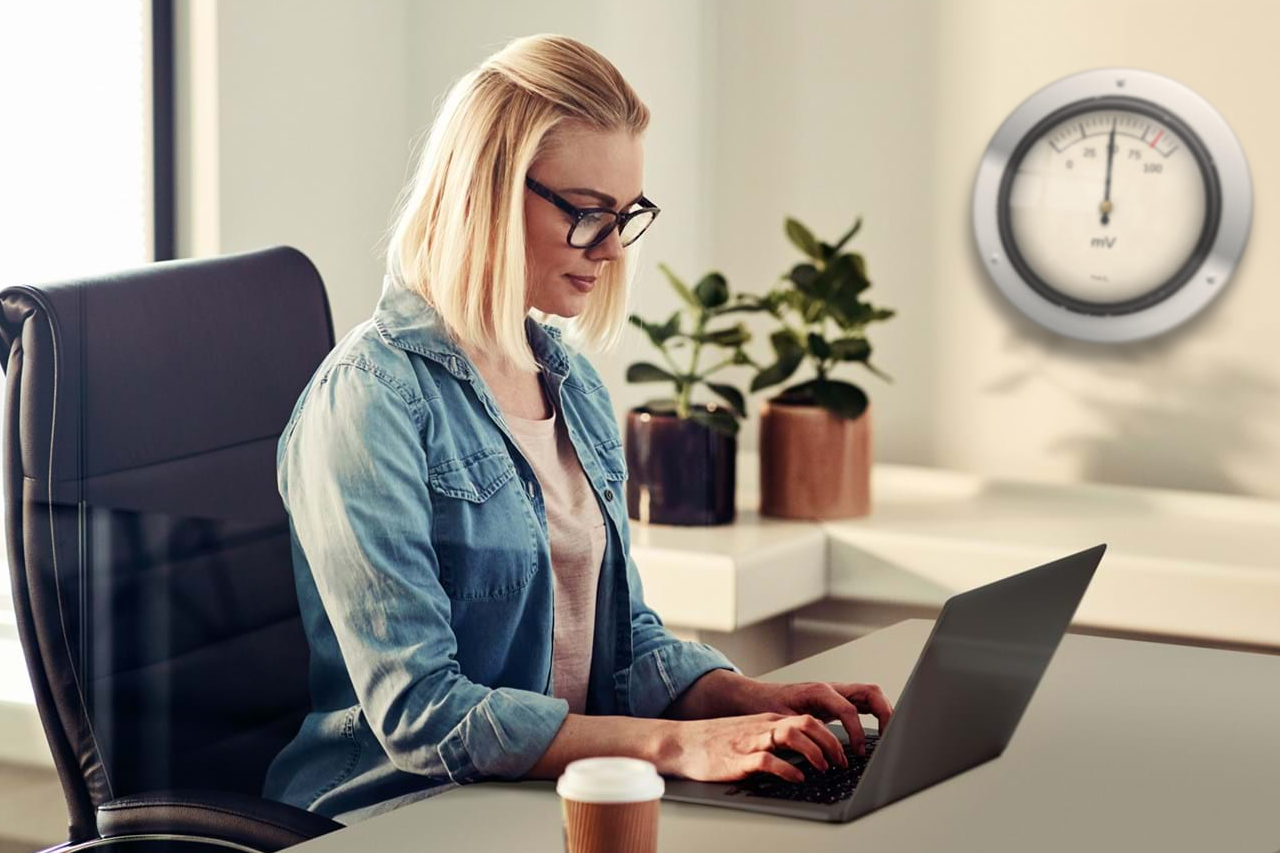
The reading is mV 50
